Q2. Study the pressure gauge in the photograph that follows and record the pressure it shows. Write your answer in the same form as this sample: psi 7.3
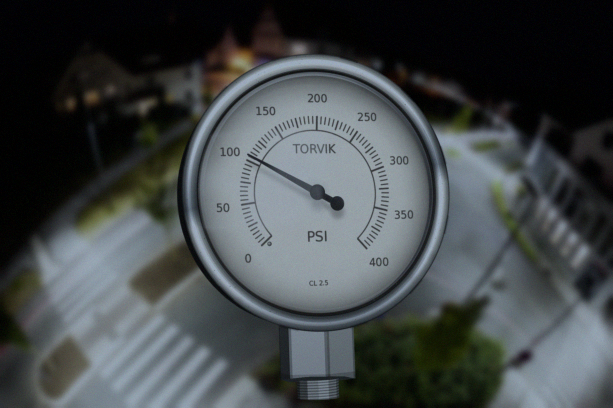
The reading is psi 105
